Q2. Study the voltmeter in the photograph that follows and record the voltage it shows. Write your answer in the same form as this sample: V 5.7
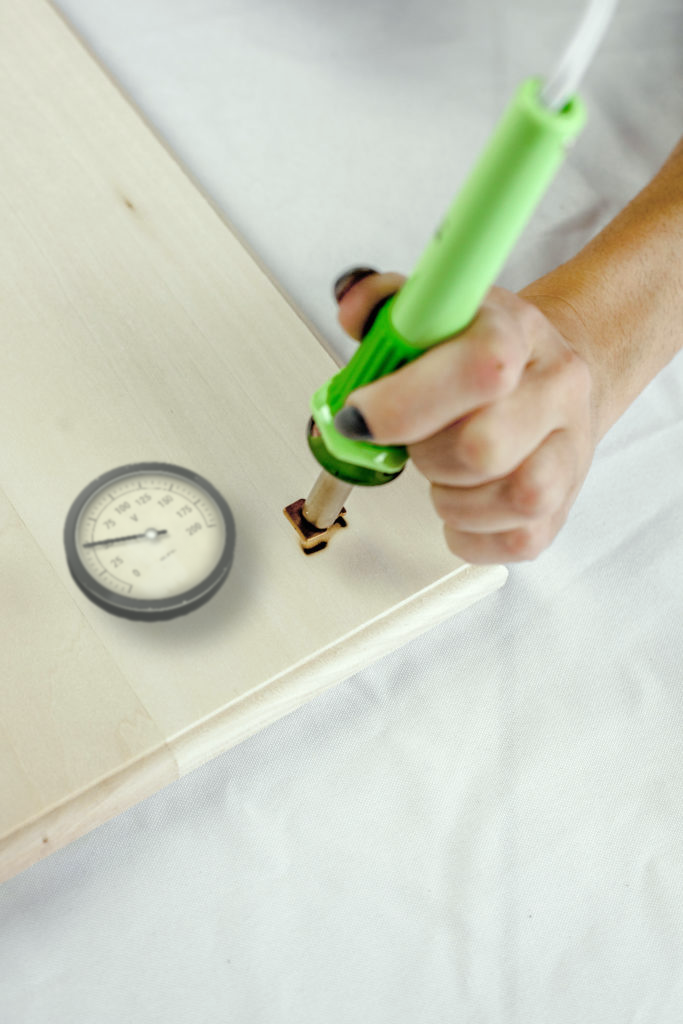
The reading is V 50
